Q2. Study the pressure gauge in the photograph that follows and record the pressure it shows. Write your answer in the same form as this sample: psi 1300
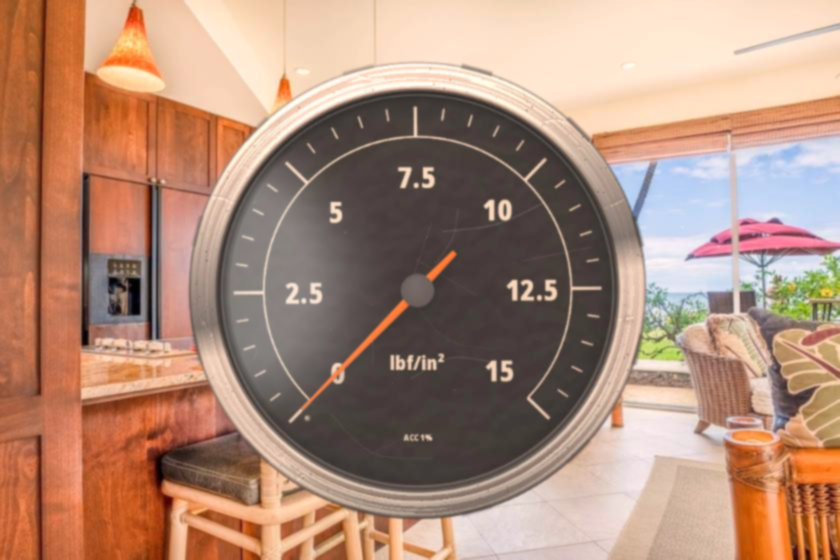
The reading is psi 0
